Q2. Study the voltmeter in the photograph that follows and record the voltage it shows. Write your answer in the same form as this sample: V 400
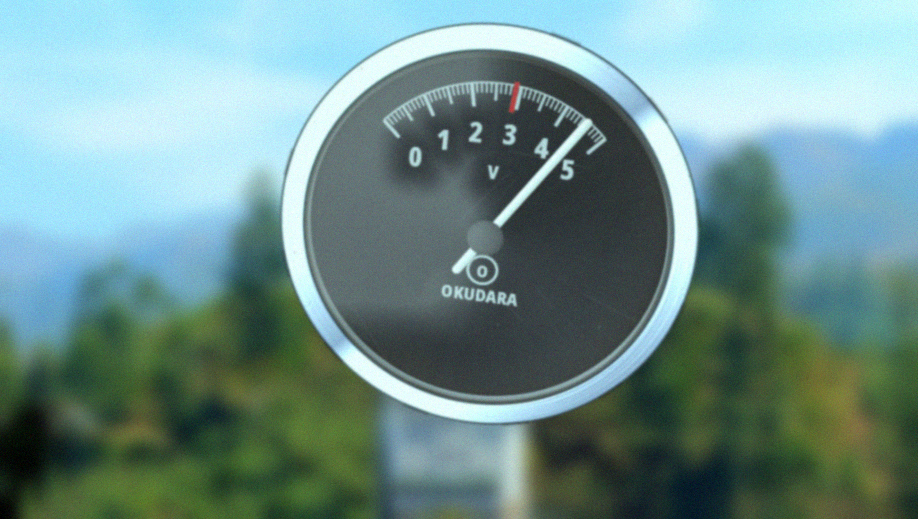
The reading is V 4.5
